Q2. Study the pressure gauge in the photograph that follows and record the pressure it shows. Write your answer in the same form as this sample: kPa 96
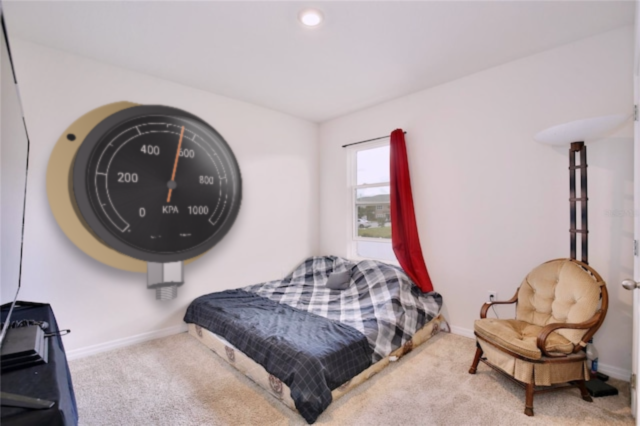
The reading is kPa 550
